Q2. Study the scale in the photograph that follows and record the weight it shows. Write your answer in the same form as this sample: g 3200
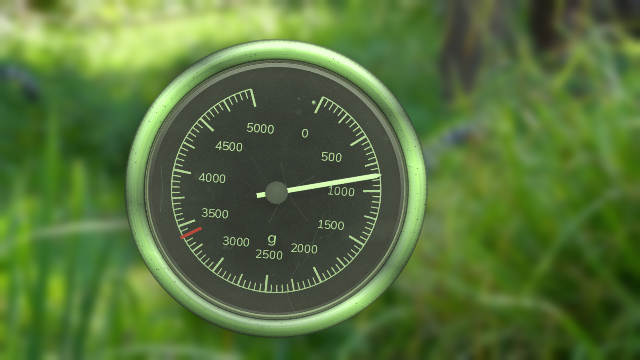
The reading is g 850
